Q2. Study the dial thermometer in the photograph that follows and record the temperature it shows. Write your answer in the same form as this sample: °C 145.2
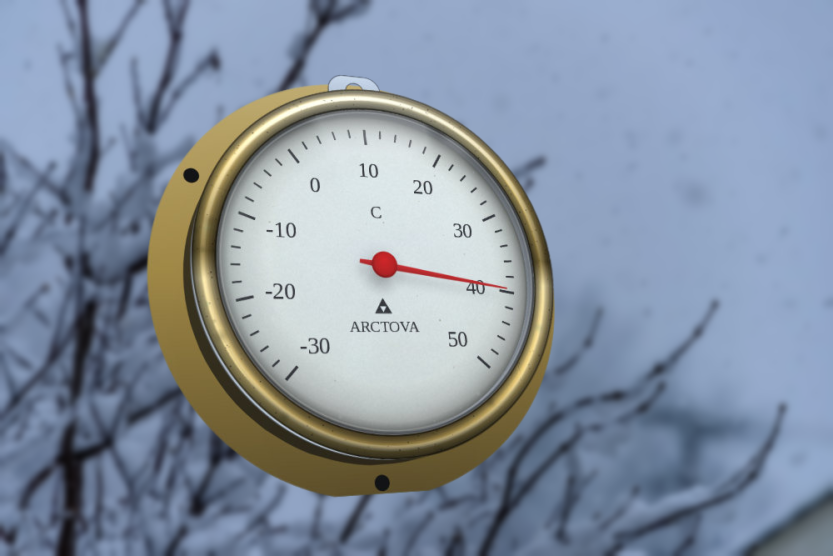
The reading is °C 40
